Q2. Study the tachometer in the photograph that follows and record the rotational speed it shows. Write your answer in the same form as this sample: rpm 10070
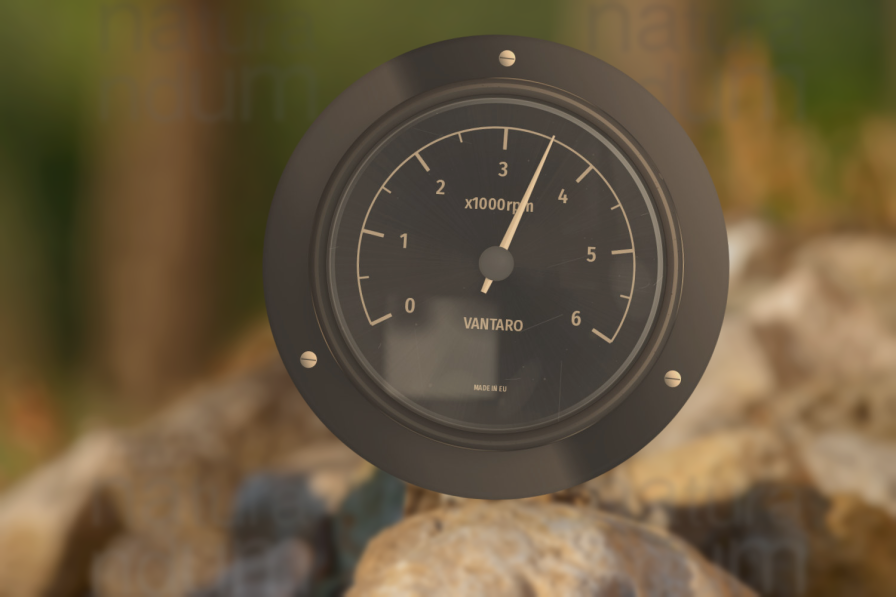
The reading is rpm 3500
